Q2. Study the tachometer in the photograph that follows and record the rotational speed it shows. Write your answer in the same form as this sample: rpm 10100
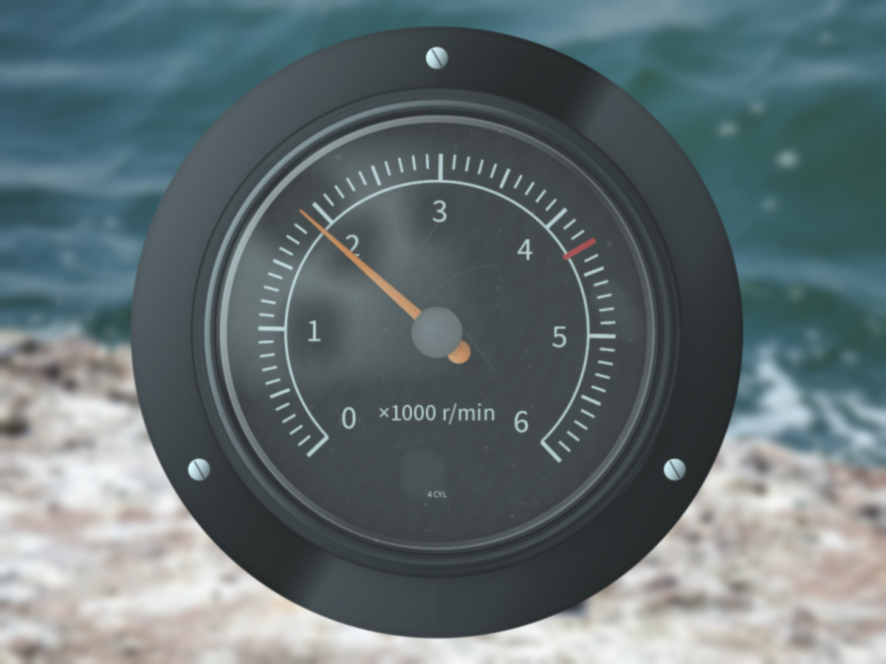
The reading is rpm 1900
